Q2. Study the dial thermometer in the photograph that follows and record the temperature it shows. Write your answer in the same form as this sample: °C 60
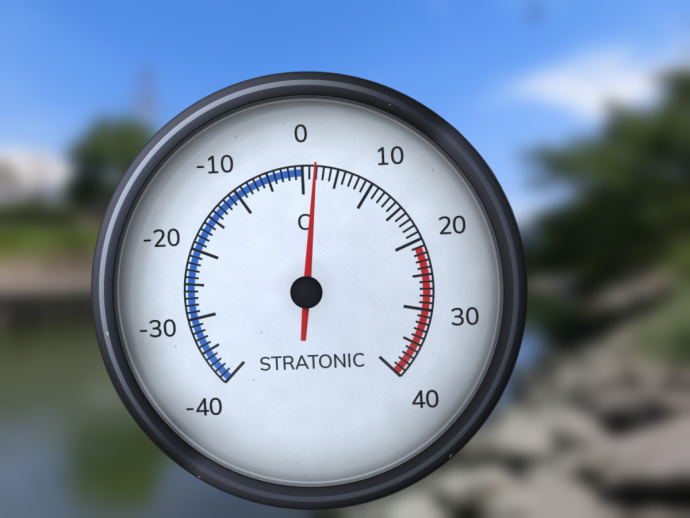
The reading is °C 2
